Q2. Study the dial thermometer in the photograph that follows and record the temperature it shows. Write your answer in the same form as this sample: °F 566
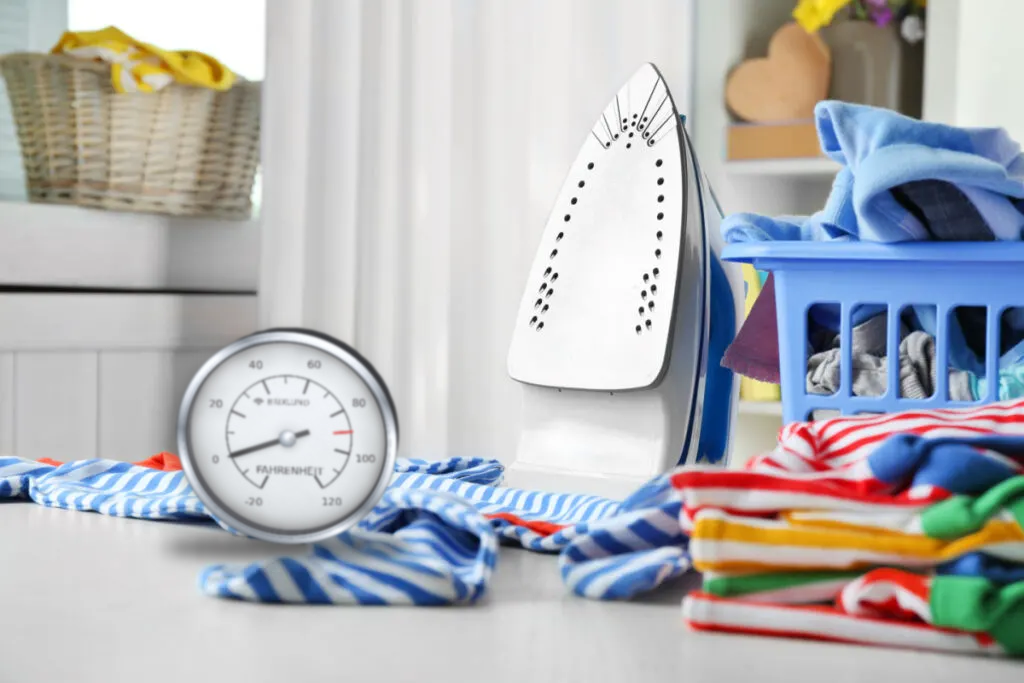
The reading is °F 0
